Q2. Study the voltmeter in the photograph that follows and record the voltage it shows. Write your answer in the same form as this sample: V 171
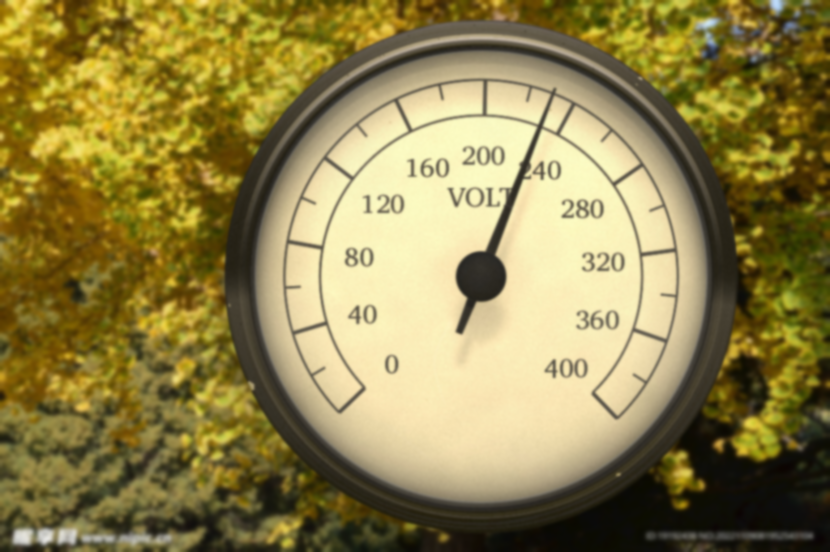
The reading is V 230
